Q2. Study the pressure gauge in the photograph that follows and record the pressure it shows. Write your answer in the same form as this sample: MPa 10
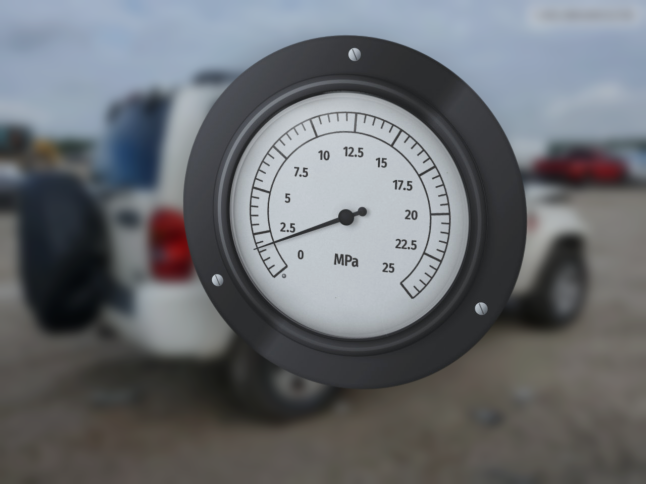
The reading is MPa 1.75
